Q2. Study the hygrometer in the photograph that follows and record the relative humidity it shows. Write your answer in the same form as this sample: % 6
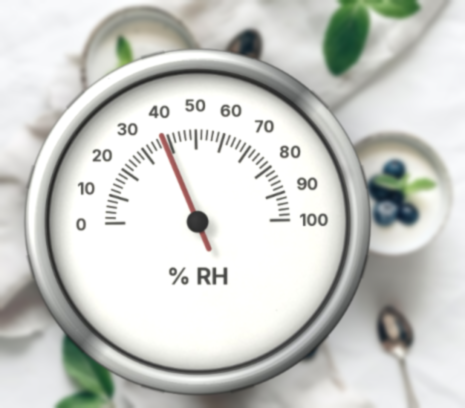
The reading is % 38
